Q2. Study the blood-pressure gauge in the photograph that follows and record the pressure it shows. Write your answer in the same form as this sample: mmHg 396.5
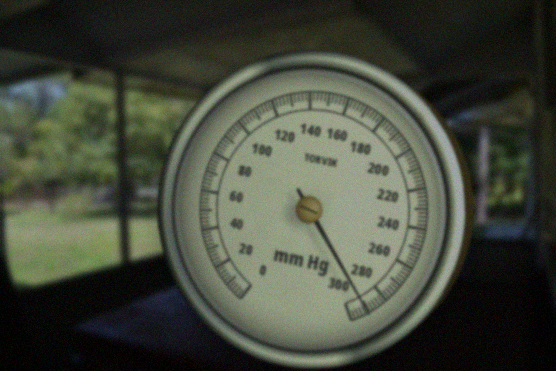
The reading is mmHg 290
